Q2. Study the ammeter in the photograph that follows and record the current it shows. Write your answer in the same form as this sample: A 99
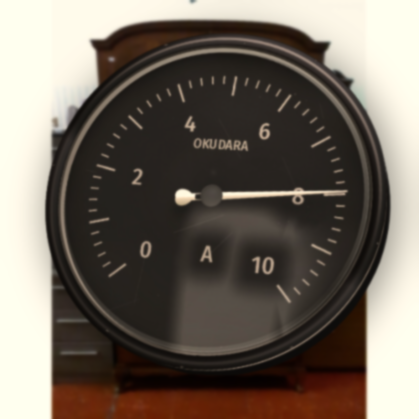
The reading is A 8
